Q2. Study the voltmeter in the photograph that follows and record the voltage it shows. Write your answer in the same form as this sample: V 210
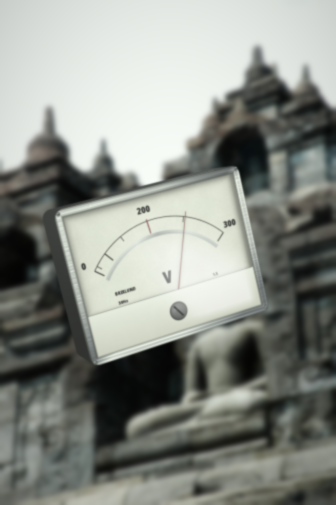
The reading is V 250
